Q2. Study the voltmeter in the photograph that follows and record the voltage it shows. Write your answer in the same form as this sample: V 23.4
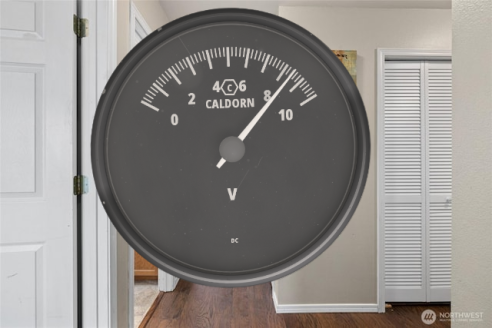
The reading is V 8.4
